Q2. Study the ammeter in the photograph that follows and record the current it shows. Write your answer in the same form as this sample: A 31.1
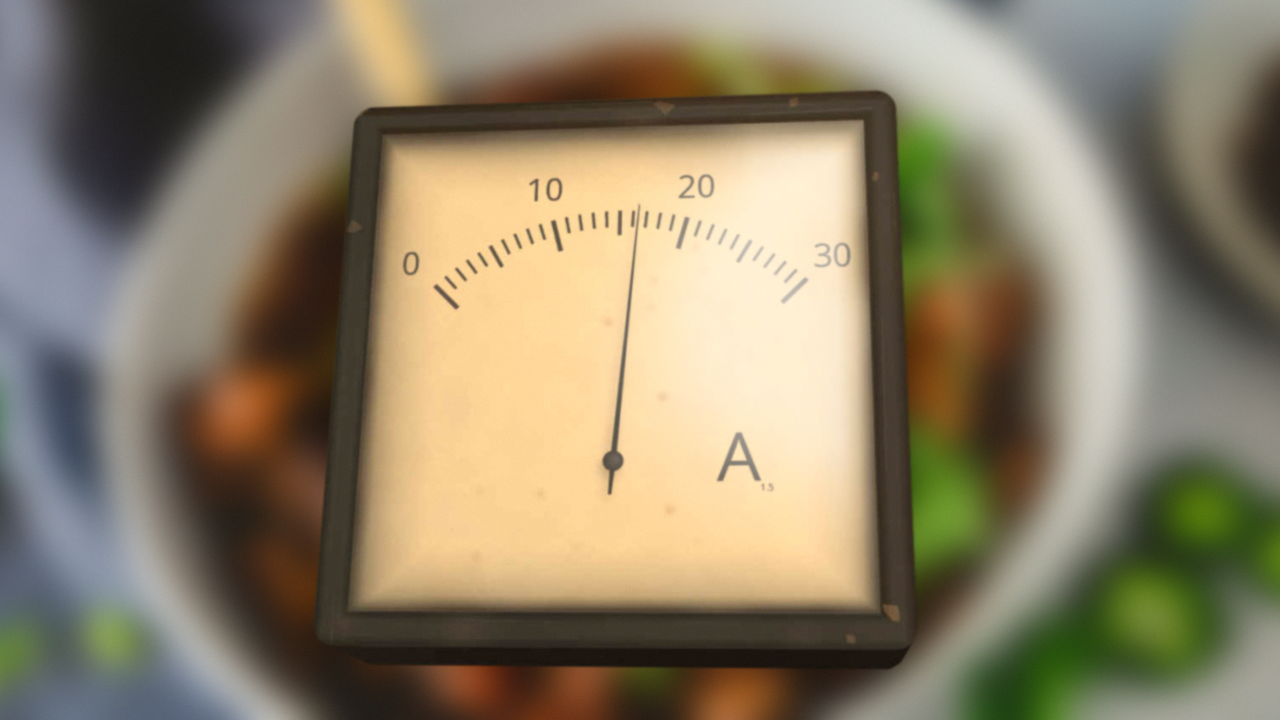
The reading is A 16.5
